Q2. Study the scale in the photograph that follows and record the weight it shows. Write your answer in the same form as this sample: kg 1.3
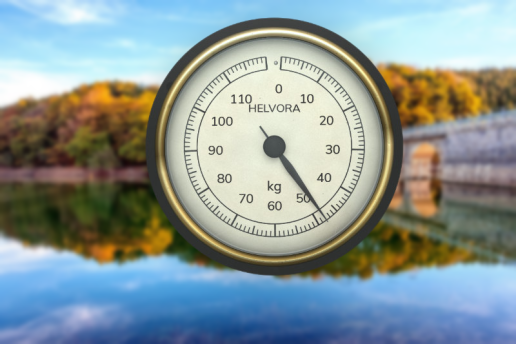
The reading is kg 48
